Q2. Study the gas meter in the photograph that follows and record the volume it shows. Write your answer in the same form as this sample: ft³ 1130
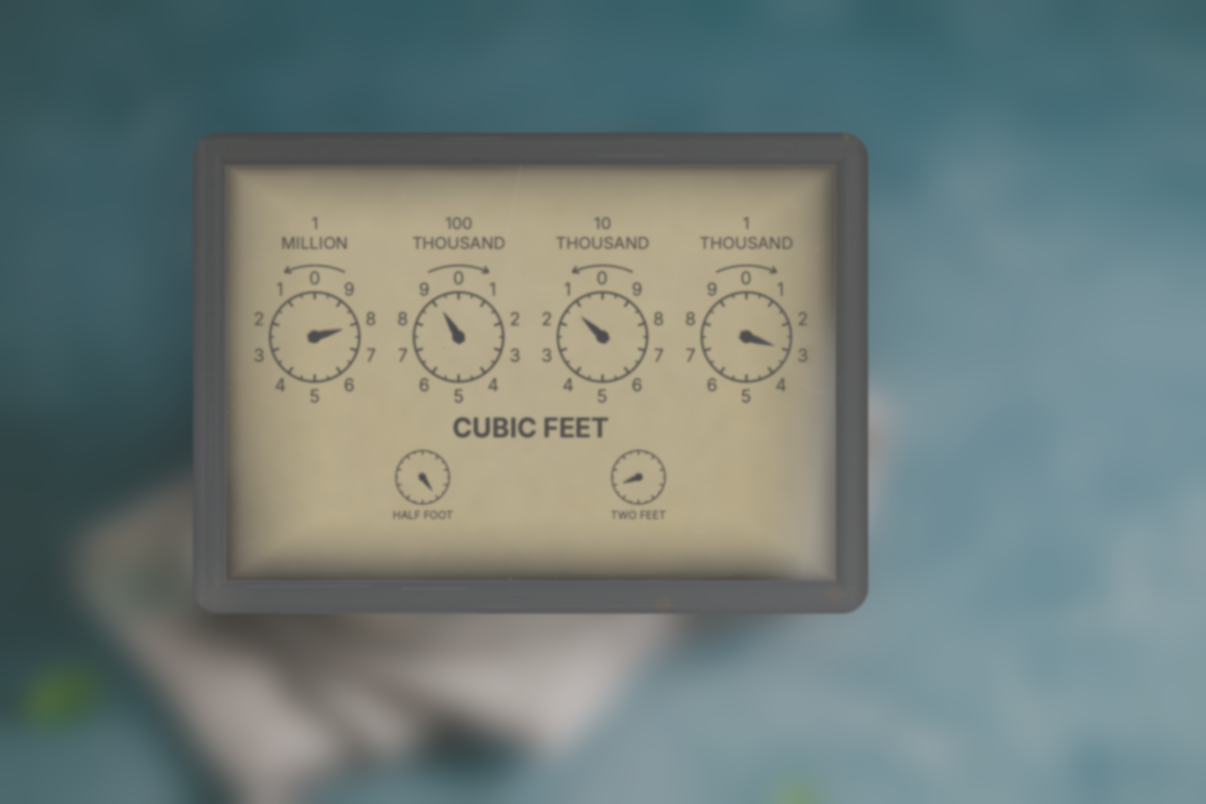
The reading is ft³ 791300
